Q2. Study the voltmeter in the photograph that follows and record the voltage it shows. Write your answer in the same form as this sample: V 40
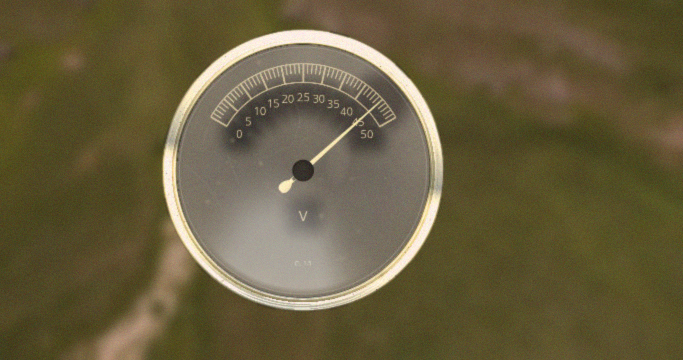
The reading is V 45
